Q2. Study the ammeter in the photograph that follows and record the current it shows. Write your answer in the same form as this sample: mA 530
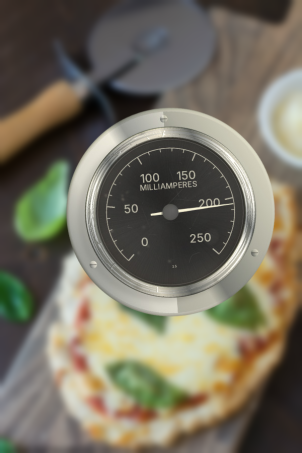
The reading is mA 205
